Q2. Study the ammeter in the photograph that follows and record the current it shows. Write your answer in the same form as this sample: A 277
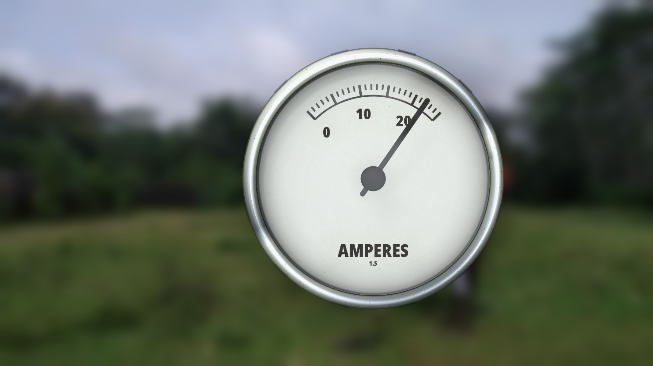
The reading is A 22
